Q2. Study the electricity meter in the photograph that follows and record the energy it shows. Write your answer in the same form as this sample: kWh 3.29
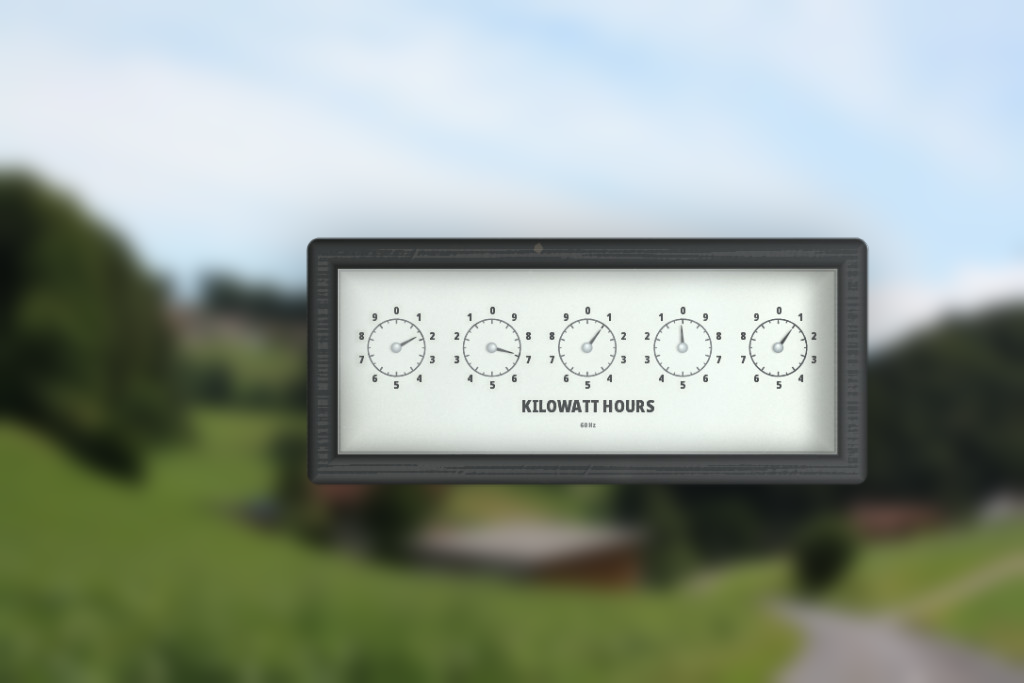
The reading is kWh 17101
